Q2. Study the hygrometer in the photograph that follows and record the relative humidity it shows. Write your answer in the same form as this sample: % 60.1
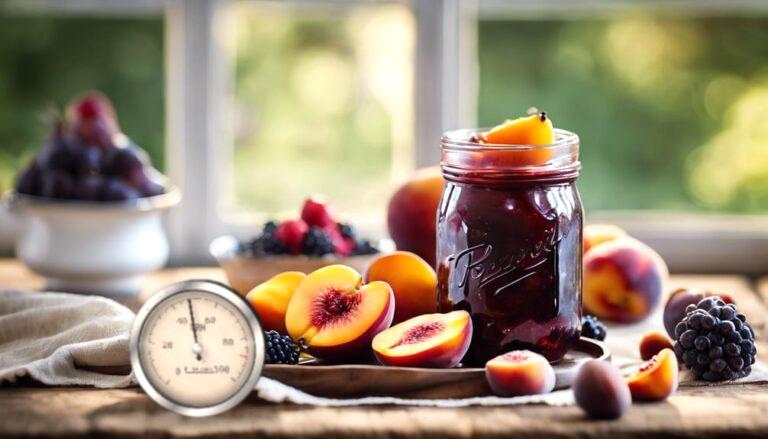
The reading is % 48
